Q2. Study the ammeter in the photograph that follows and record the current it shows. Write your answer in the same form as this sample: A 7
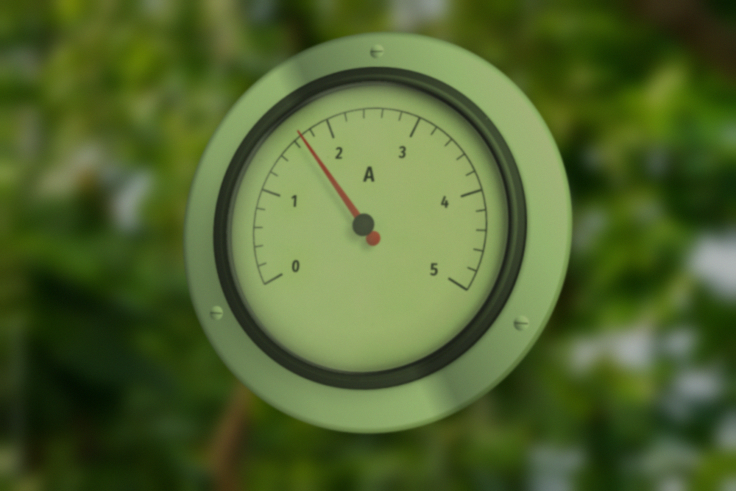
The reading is A 1.7
